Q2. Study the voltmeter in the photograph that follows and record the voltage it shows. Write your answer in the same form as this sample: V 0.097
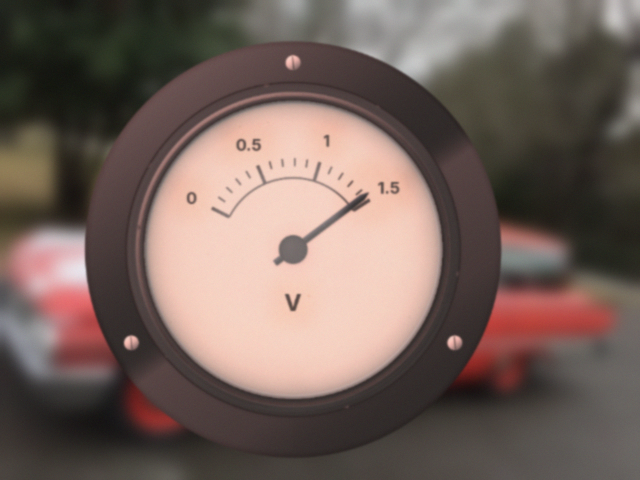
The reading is V 1.45
